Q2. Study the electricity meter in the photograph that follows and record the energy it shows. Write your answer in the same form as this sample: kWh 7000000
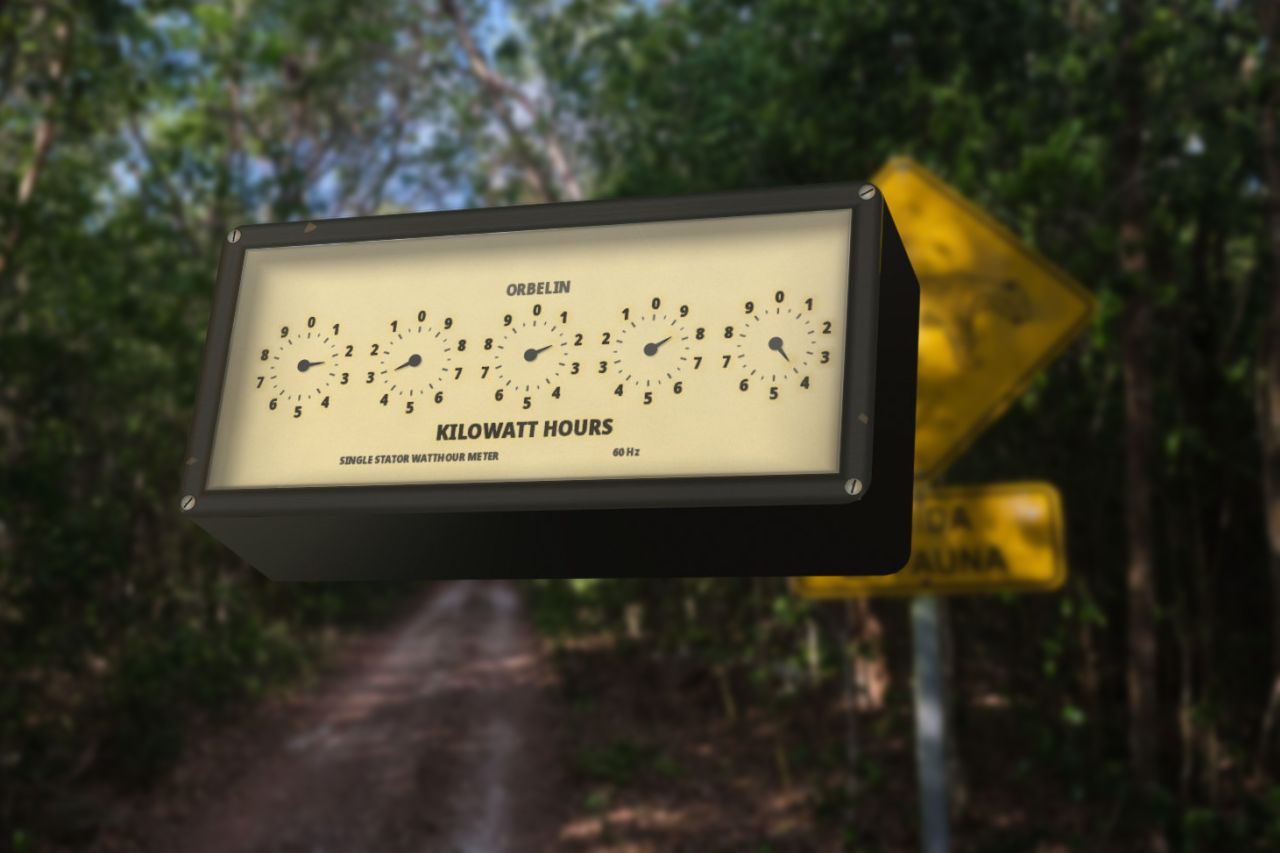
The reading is kWh 23184
